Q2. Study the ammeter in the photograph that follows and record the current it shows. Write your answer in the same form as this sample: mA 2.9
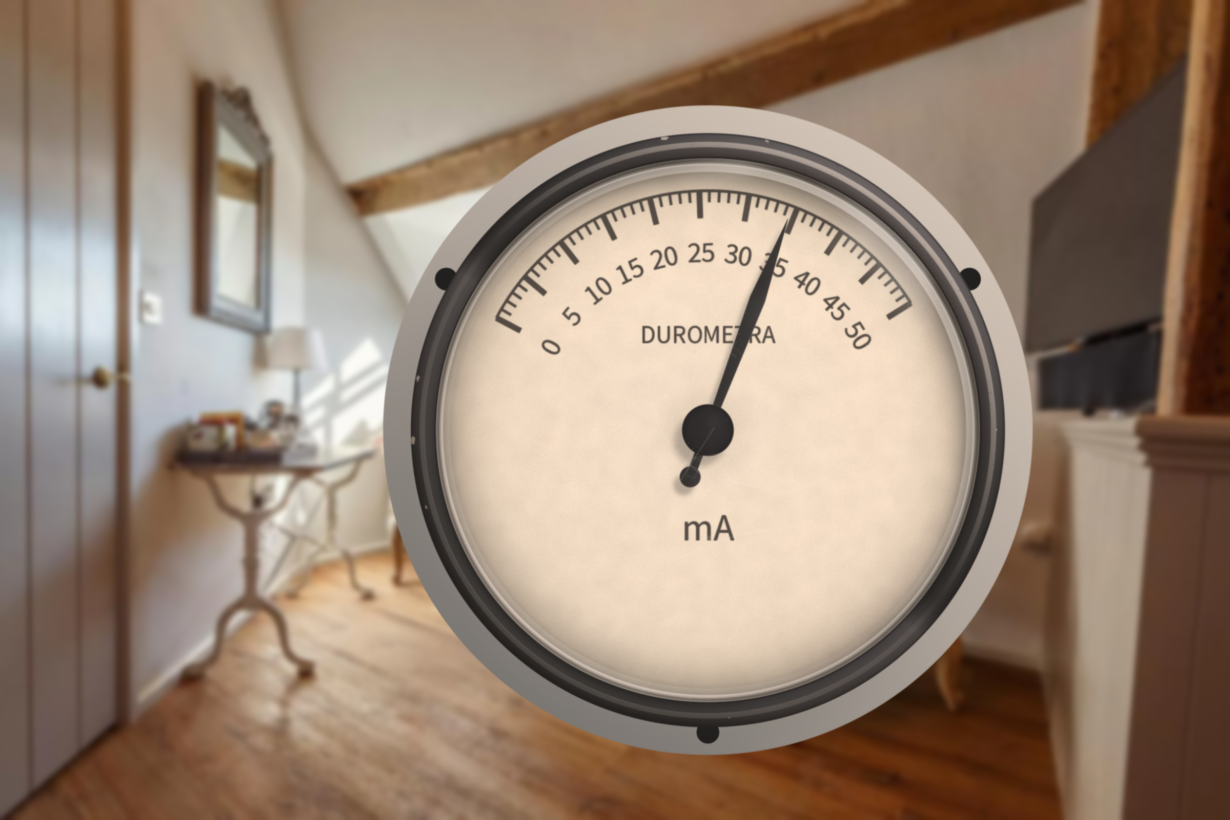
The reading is mA 34.5
